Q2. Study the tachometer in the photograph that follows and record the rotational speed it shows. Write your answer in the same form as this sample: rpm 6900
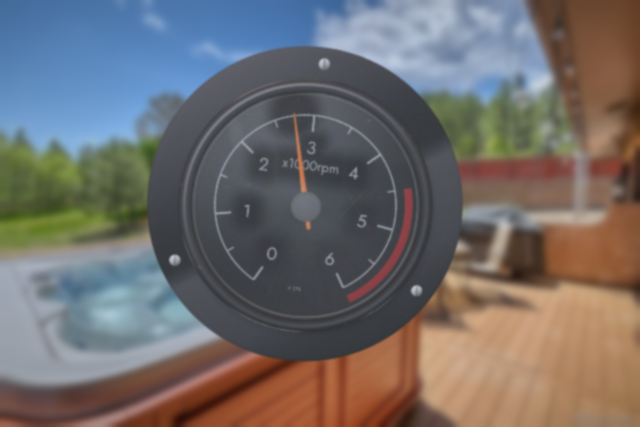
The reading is rpm 2750
